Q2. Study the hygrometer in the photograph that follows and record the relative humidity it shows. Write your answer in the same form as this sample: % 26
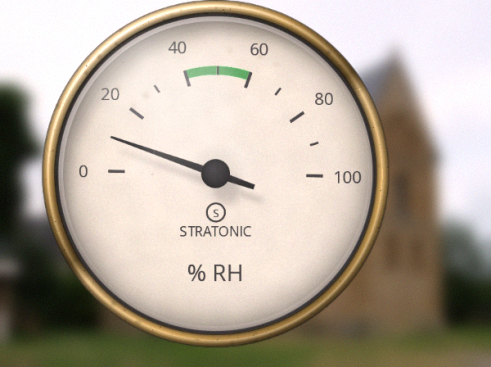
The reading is % 10
